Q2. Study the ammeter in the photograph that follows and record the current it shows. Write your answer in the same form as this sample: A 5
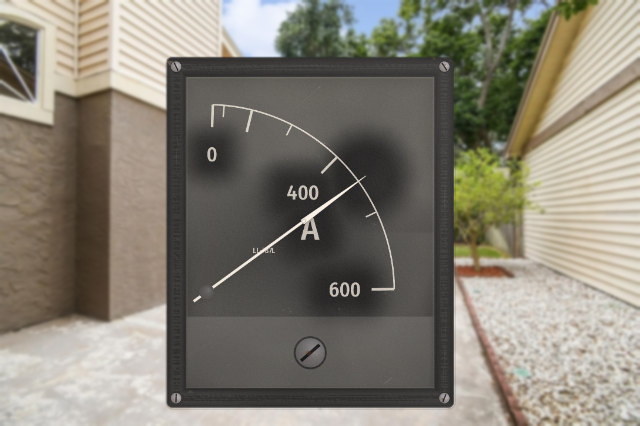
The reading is A 450
